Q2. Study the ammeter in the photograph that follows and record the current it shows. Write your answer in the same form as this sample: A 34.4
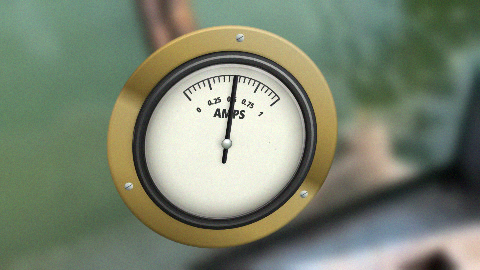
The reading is A 0.5
